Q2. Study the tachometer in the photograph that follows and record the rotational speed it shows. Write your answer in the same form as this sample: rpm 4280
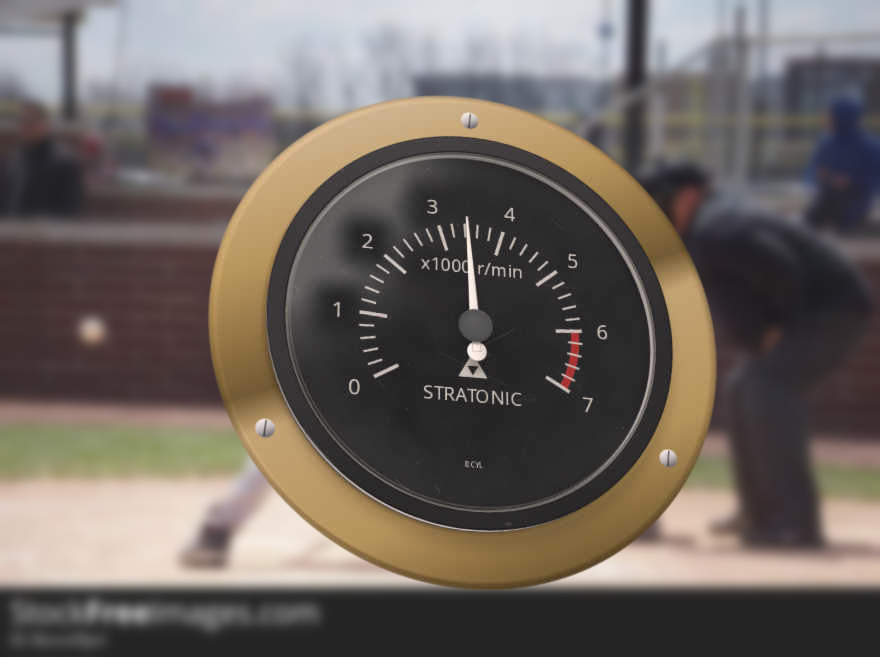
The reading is rpm 3400
